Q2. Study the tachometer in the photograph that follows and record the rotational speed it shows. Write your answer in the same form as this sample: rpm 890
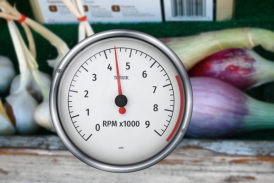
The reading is rpm 4400
